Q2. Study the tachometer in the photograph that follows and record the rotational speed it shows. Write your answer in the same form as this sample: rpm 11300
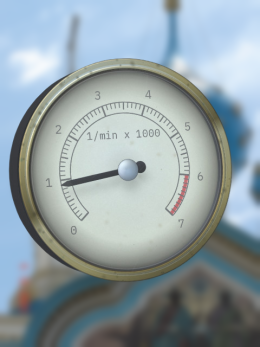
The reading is rpm 900
